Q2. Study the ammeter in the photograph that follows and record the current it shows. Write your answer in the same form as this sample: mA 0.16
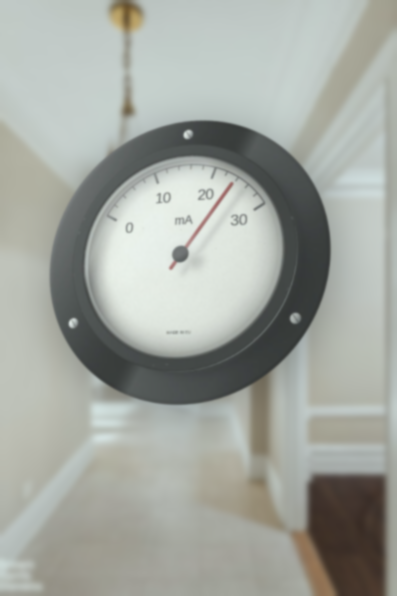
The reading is mA 24
